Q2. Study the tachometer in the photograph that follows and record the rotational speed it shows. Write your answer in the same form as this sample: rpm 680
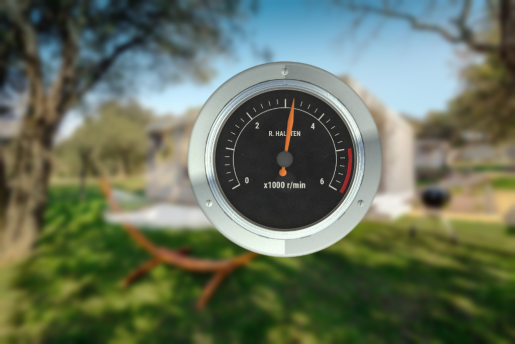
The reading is rpm 3200
